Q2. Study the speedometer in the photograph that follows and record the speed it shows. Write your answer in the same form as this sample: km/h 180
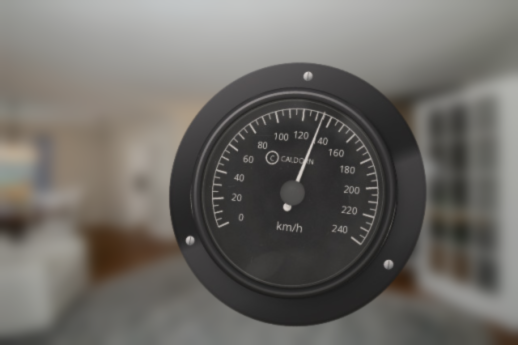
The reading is km/h 135
